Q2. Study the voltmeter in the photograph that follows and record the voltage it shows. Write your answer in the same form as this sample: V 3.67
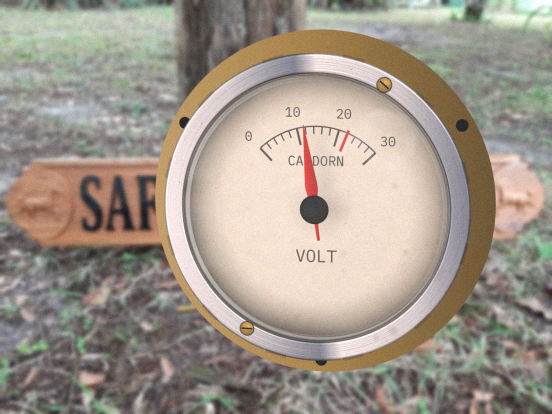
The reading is V 12
